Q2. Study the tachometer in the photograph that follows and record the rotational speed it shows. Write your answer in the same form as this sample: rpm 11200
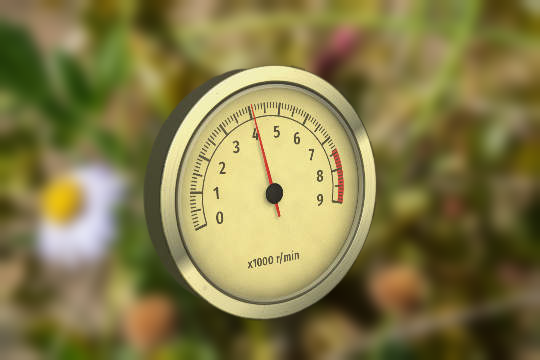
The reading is rpm 4000
